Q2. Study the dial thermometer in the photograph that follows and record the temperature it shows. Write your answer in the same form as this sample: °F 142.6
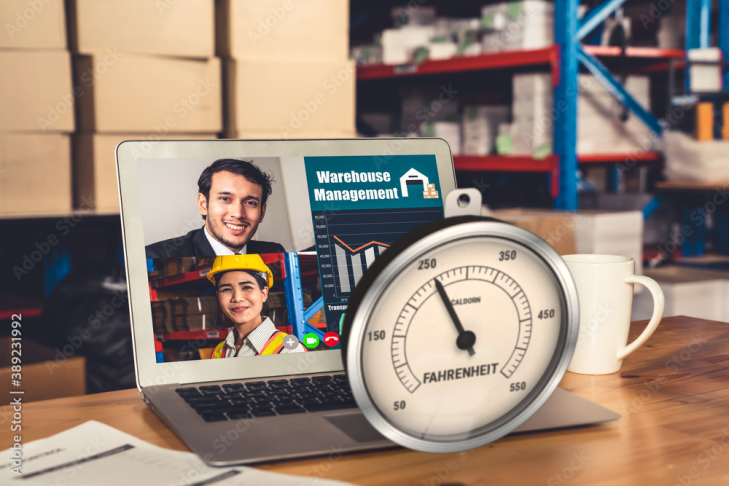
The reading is °F 250
